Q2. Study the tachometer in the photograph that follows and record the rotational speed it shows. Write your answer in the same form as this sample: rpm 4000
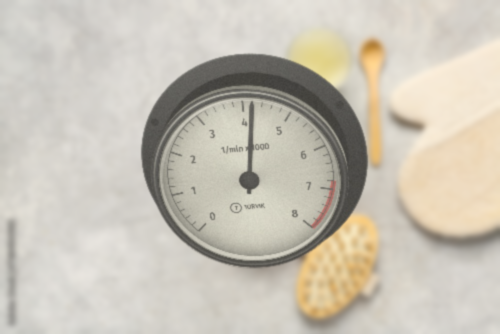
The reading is rpm 4200
